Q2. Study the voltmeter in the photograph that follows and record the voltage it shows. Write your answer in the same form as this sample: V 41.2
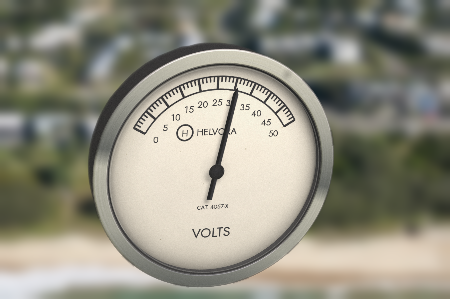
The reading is V 30
